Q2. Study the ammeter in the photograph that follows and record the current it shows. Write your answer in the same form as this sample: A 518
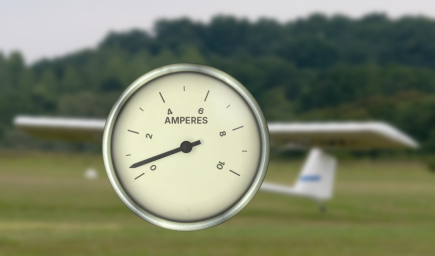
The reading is A 0.5
